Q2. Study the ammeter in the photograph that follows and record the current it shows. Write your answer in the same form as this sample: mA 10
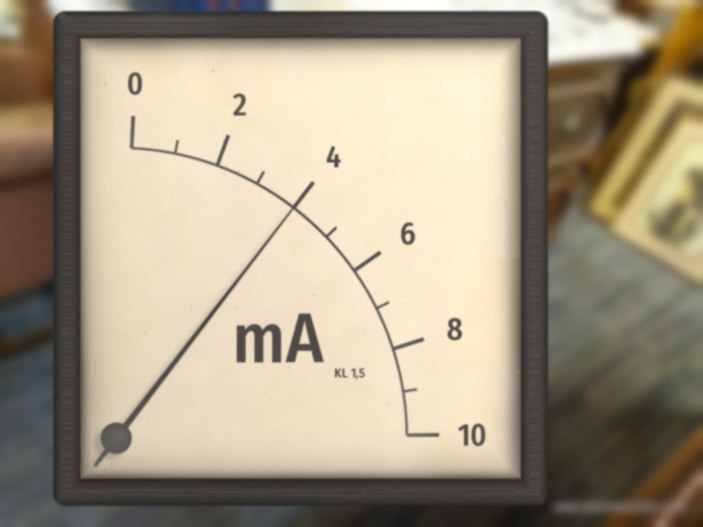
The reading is mA 4
